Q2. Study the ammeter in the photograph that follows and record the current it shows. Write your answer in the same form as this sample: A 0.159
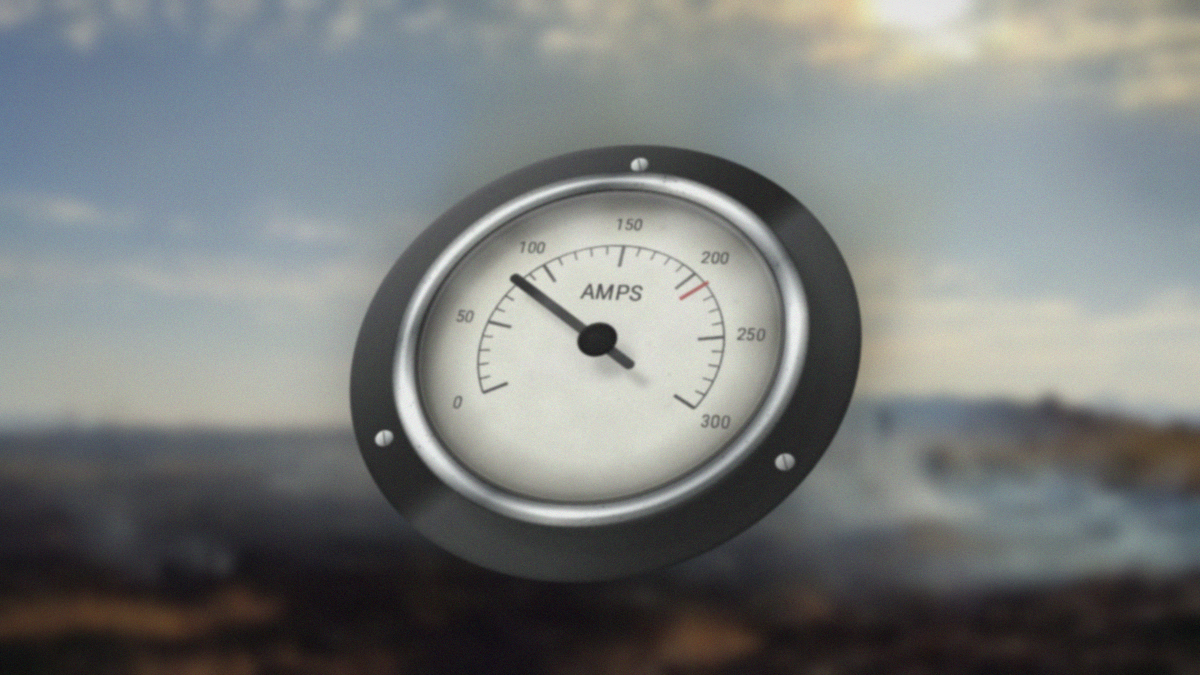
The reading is A 80
